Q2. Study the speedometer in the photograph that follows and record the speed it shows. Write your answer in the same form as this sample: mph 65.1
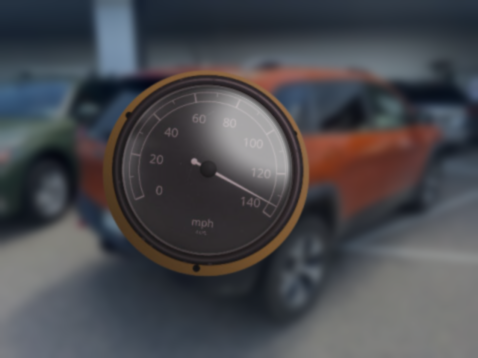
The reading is mph 135
